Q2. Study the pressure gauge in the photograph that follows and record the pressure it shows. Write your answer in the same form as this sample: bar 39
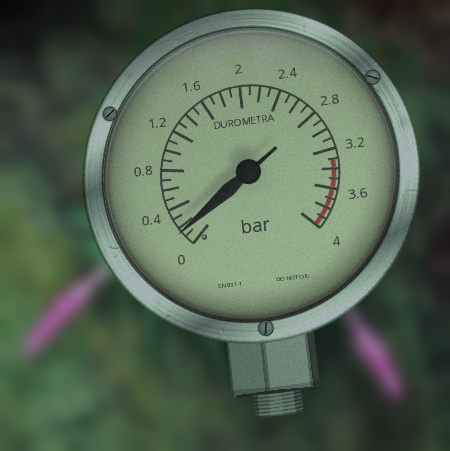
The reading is bar 0.15
